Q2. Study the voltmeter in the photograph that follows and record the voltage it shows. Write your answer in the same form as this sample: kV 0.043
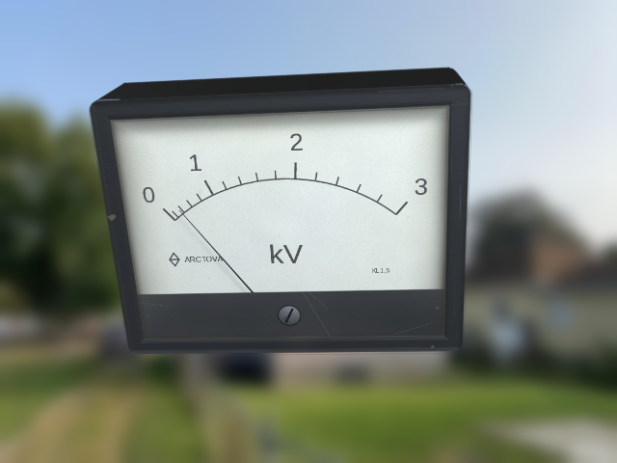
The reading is kV 0.4
